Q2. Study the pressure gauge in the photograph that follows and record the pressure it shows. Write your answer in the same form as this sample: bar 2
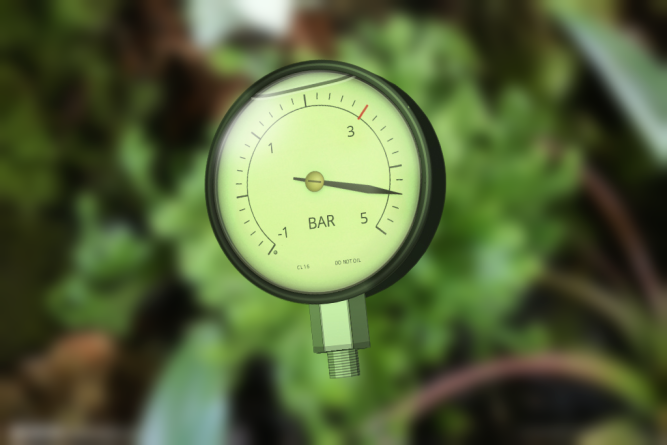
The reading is bar 4.4
